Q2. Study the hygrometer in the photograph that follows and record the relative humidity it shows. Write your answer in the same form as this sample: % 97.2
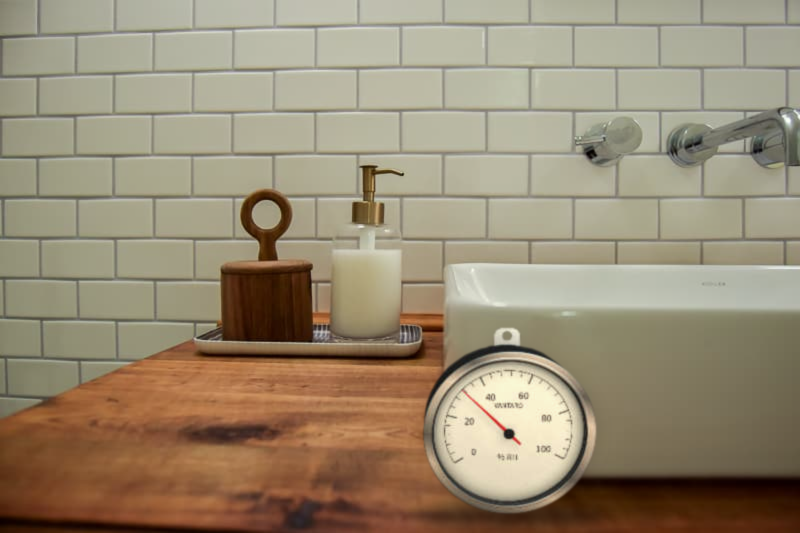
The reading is % 32
